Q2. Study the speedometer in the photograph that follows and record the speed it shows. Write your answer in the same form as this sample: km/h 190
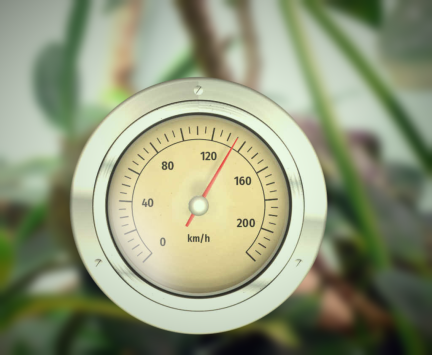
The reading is km/h 135
